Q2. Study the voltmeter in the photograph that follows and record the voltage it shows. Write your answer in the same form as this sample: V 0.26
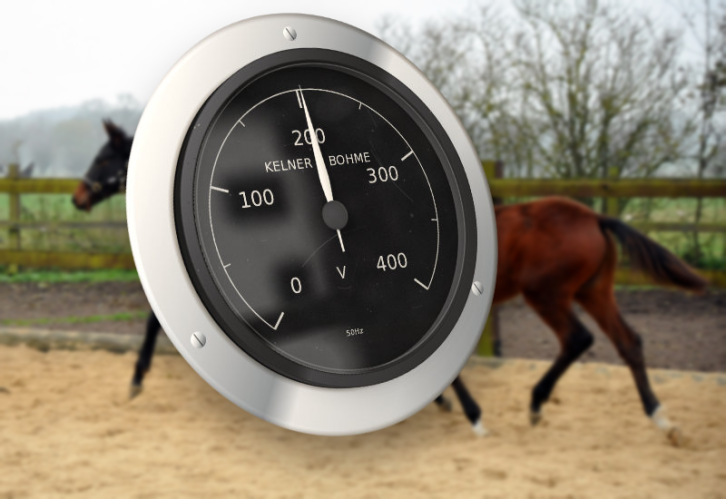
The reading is V 200
